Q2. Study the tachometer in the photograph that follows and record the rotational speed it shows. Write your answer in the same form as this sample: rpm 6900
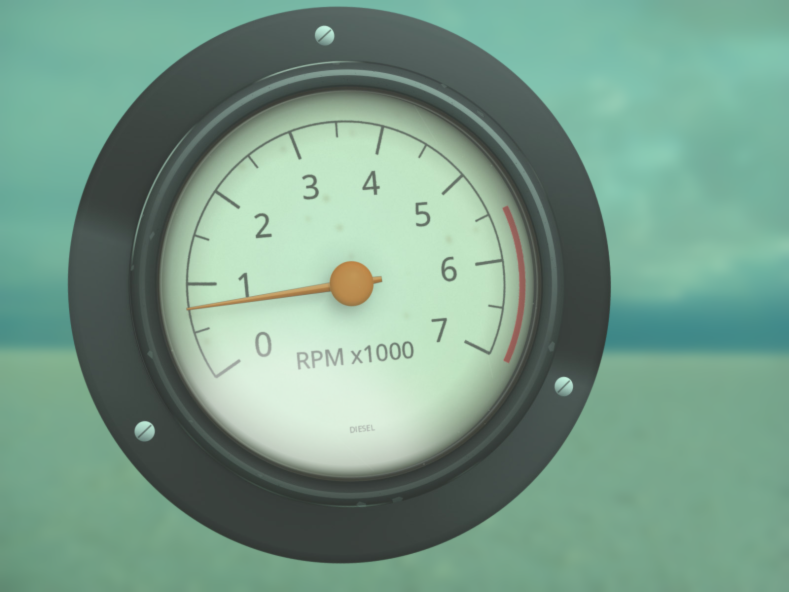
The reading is rpm 750
